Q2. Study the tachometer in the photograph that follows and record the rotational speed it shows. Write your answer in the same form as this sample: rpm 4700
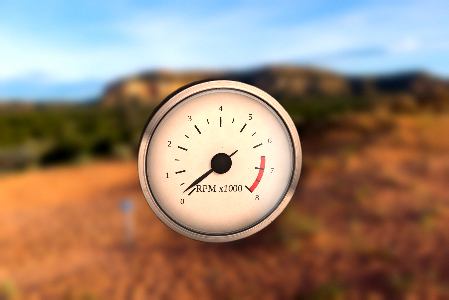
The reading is rpm 250
